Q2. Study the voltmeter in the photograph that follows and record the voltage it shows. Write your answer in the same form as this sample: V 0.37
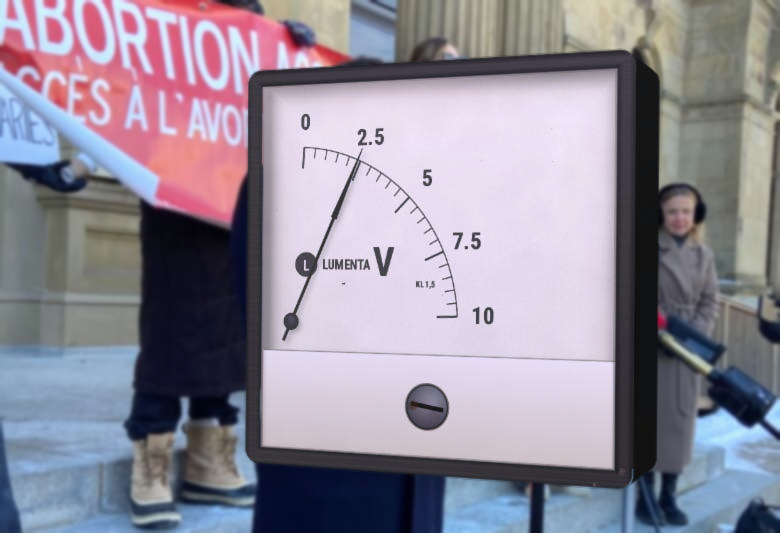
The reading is V 2.5
